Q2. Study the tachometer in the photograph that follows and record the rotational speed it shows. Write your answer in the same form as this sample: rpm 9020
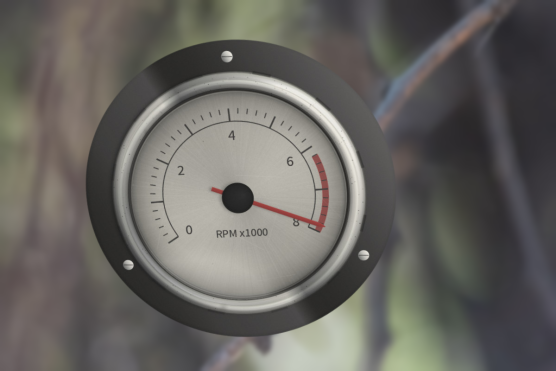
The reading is rpm 7800
